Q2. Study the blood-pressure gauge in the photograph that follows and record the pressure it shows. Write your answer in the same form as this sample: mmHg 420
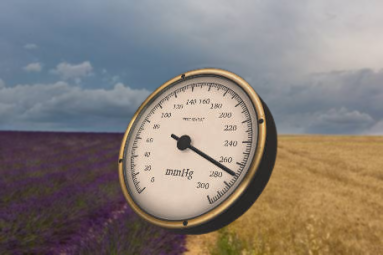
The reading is mmHg 270
